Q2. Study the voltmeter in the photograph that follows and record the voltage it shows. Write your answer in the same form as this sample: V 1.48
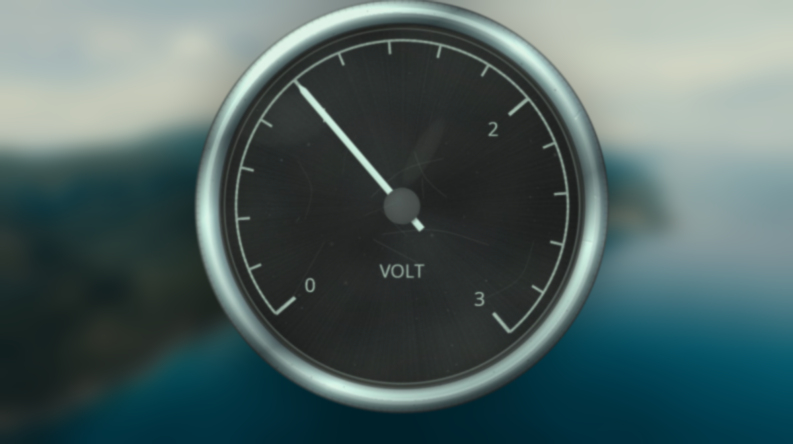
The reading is V 1
